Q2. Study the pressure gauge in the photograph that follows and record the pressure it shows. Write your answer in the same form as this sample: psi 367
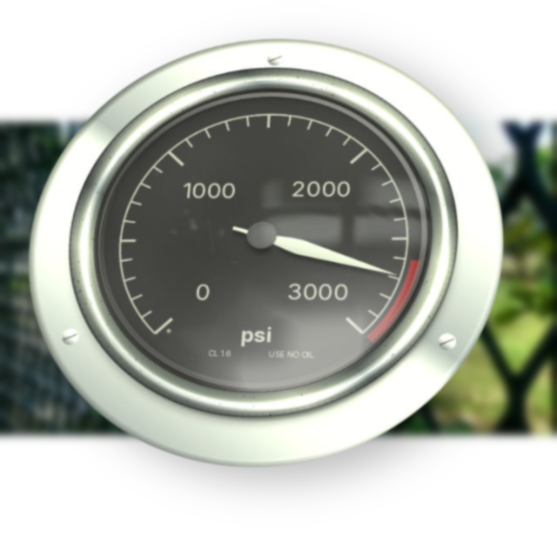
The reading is psi 2700
